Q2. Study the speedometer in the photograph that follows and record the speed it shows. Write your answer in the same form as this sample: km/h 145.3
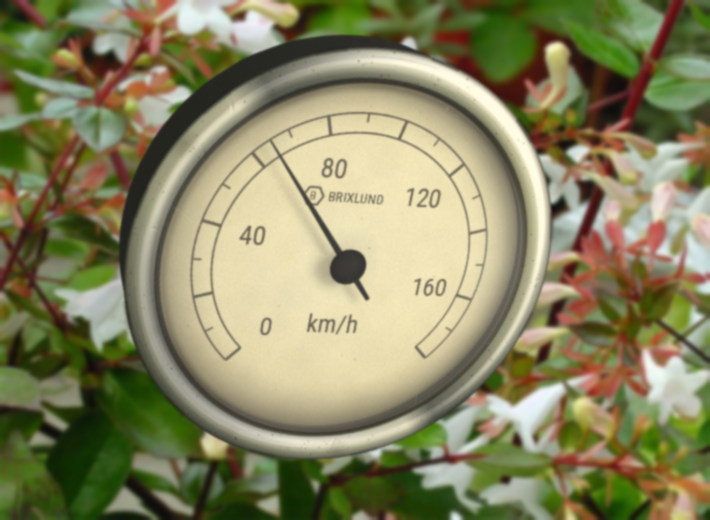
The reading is km/h 65
